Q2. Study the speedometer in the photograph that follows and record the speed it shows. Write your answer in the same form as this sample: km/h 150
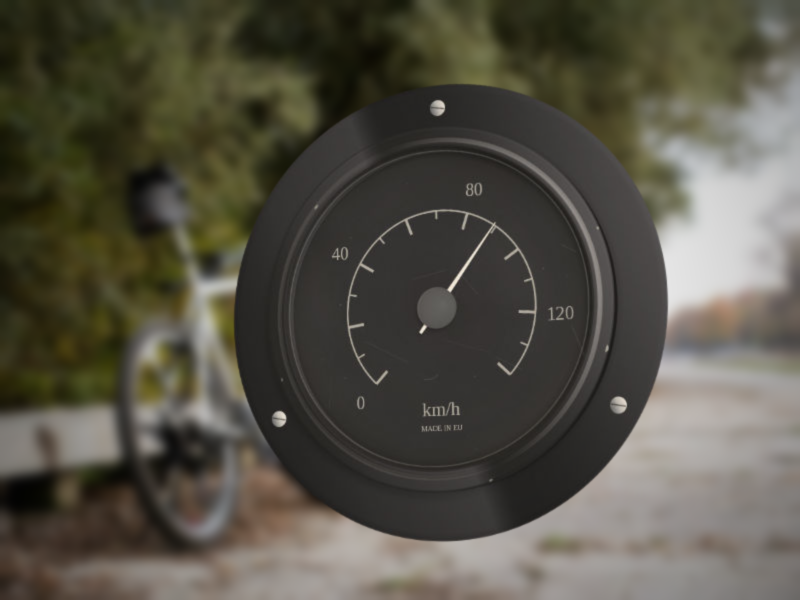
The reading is km/h 90
